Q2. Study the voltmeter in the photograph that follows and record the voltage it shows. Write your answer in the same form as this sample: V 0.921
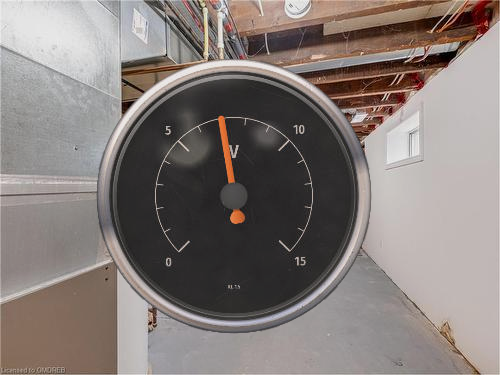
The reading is V 7
